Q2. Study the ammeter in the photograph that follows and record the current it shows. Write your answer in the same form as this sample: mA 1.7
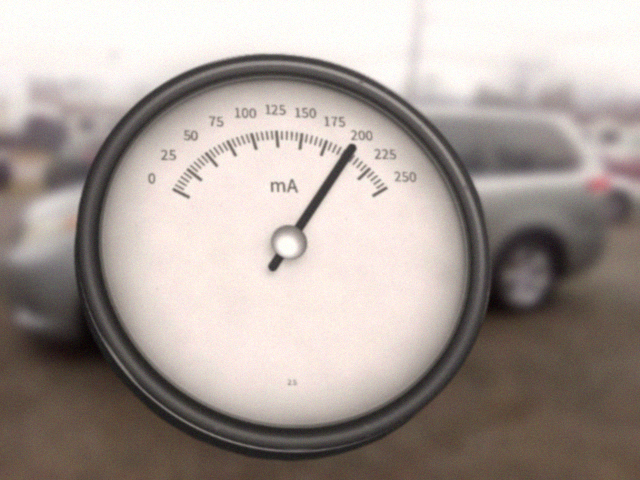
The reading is mA 200
